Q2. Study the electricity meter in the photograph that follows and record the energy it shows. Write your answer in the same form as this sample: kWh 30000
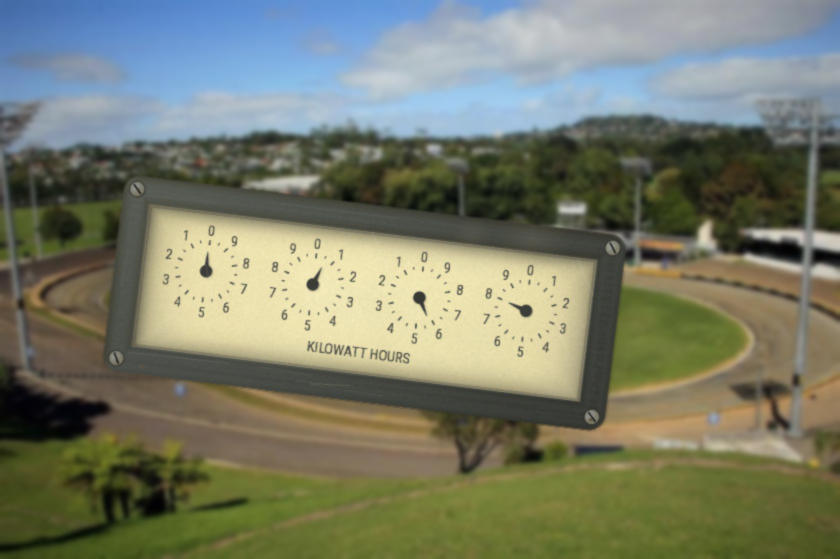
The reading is kWh 58
